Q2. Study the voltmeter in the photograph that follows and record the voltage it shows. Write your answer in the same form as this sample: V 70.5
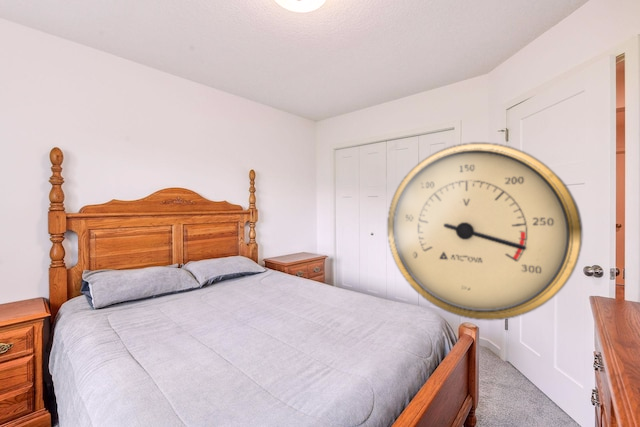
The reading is V 280
